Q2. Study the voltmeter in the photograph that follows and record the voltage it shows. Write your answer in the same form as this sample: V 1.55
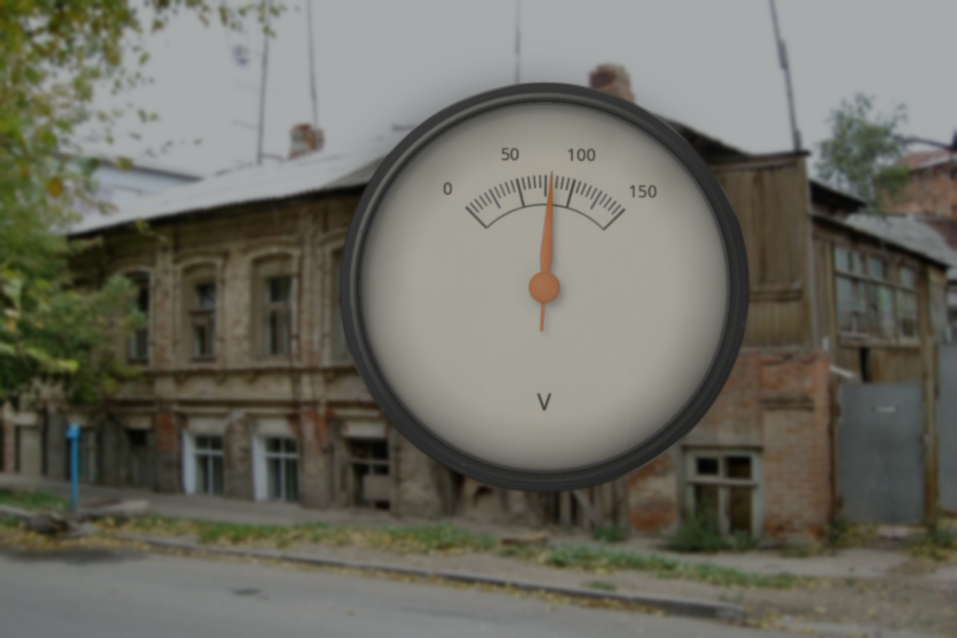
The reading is V 80
